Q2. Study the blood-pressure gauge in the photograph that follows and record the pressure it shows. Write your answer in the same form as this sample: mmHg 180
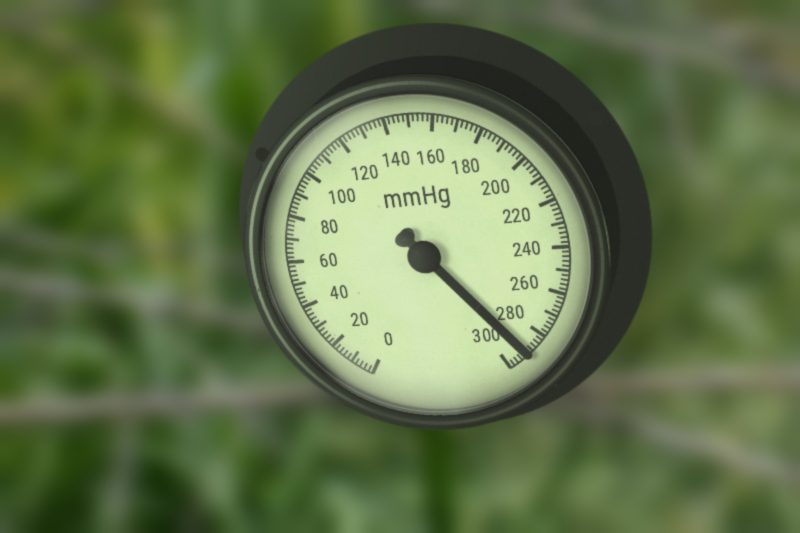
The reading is mmHg 290
